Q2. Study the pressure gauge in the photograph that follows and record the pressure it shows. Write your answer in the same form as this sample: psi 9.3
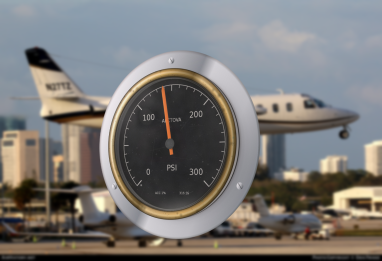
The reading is psi 140
